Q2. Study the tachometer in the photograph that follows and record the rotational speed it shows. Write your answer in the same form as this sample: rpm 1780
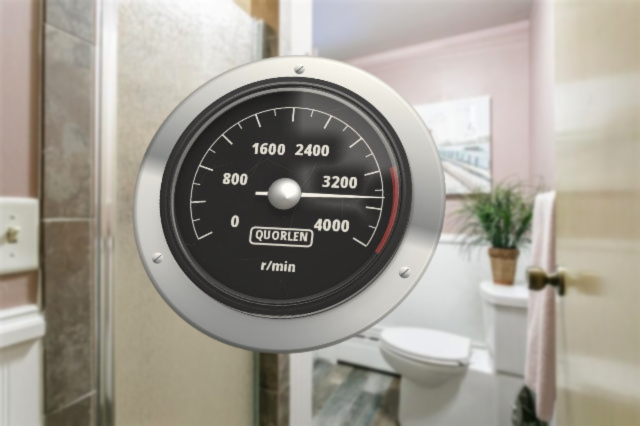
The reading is rpm 3500
